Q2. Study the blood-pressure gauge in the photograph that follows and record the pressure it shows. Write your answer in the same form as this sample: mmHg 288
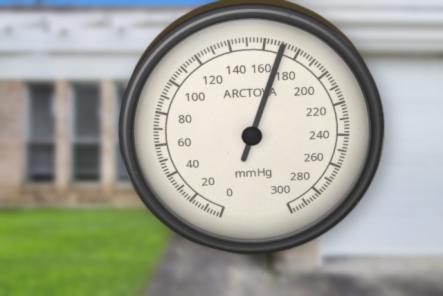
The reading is mmHg 170
